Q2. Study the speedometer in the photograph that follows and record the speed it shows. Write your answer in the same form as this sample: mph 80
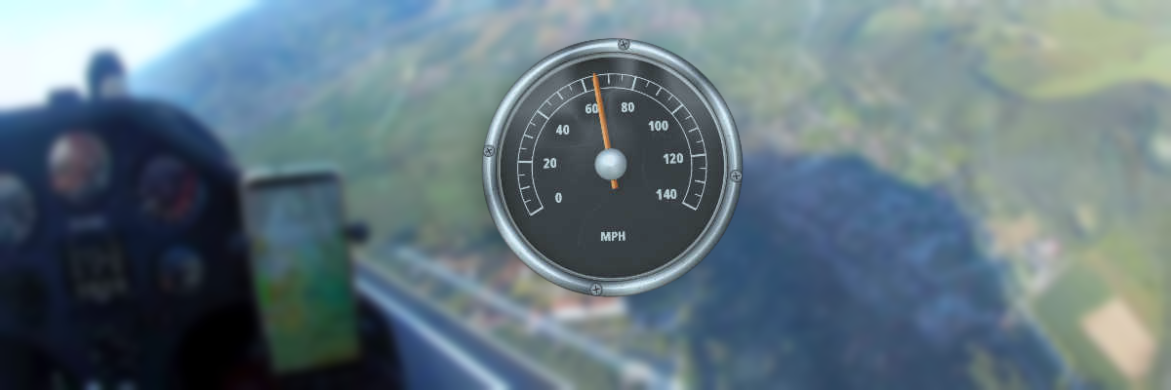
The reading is mph 65
